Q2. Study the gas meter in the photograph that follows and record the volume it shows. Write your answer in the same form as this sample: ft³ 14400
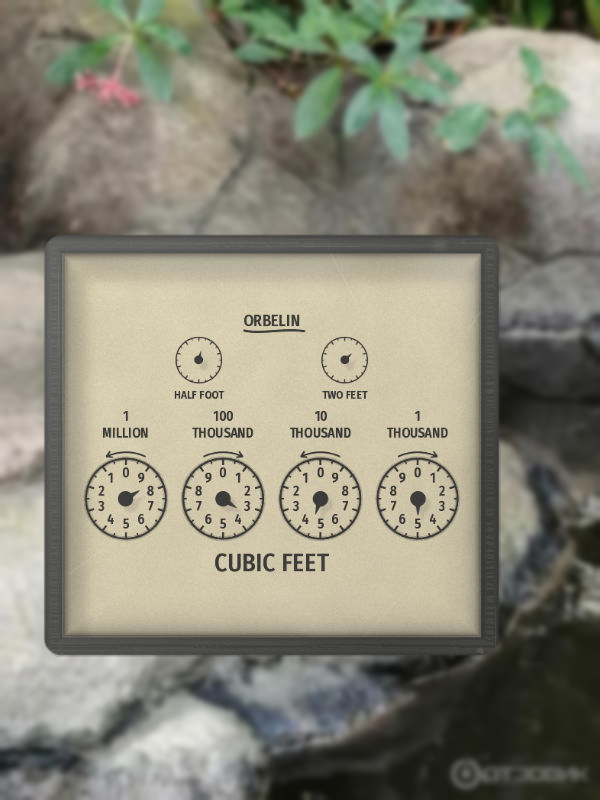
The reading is ft³ 834500
